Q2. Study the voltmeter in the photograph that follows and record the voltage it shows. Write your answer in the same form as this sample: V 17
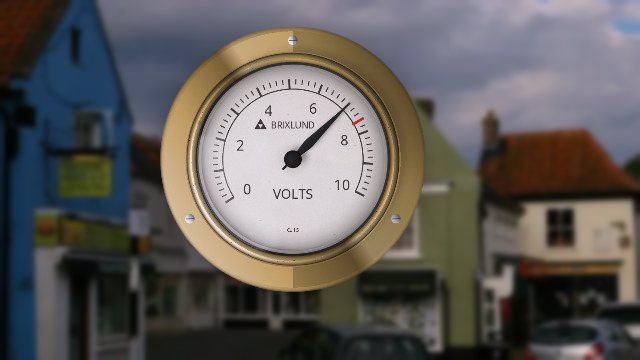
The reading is V 7
